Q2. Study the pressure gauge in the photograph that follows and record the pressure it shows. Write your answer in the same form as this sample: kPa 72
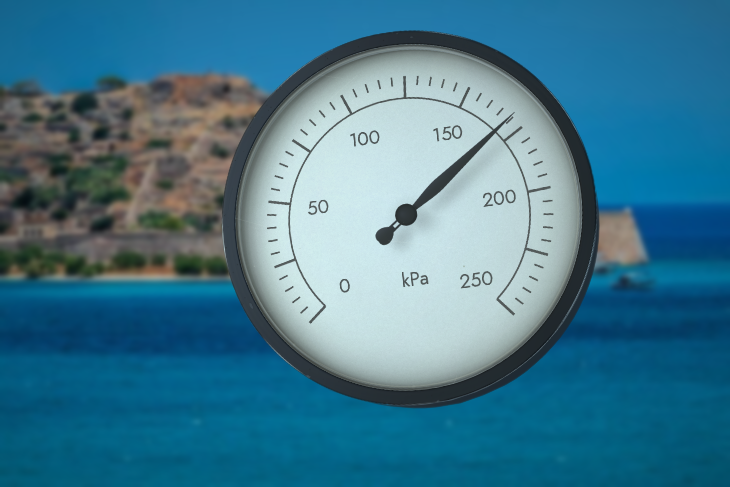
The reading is kPa 170
